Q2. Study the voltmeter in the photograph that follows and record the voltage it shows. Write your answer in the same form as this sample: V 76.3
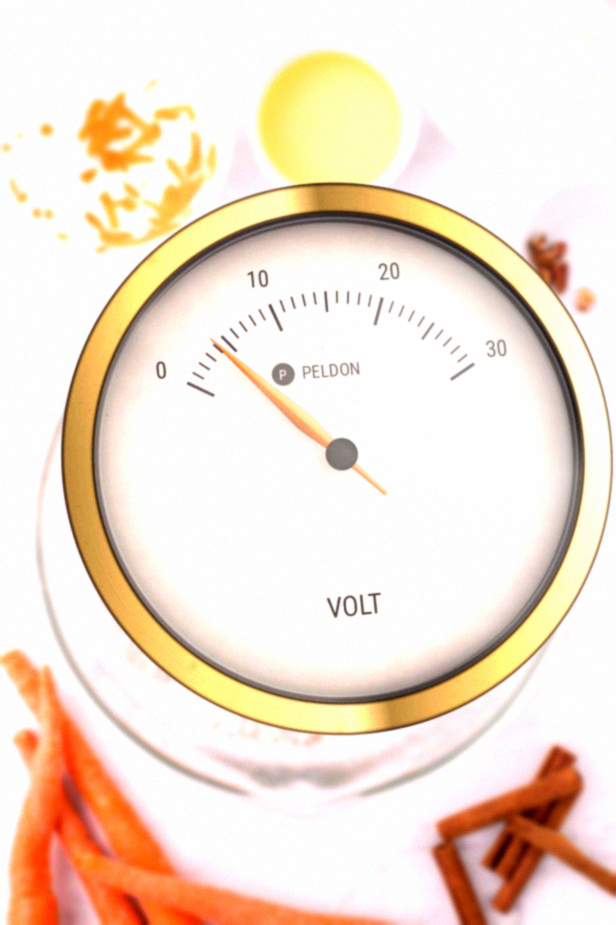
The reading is V 4
